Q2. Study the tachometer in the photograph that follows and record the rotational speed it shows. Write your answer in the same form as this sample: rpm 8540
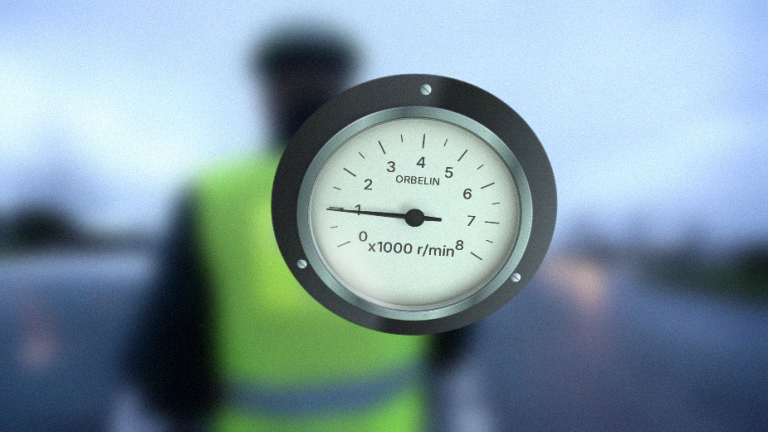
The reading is rpm 1000
